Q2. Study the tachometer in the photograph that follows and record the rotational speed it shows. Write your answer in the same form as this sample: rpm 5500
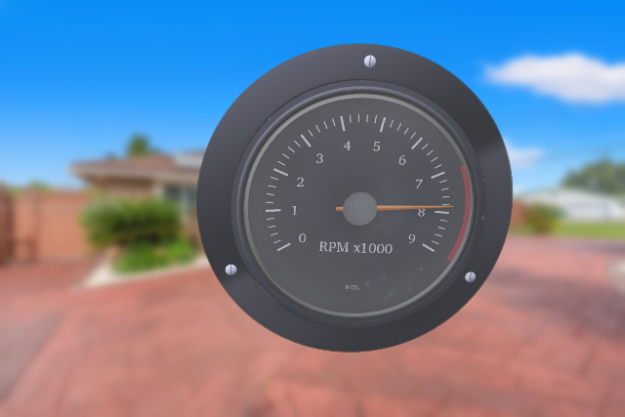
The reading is rpm 7800
